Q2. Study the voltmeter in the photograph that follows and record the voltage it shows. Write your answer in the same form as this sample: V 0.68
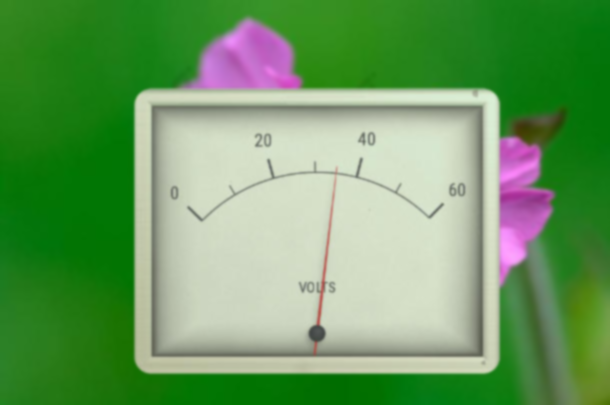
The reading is V 35
